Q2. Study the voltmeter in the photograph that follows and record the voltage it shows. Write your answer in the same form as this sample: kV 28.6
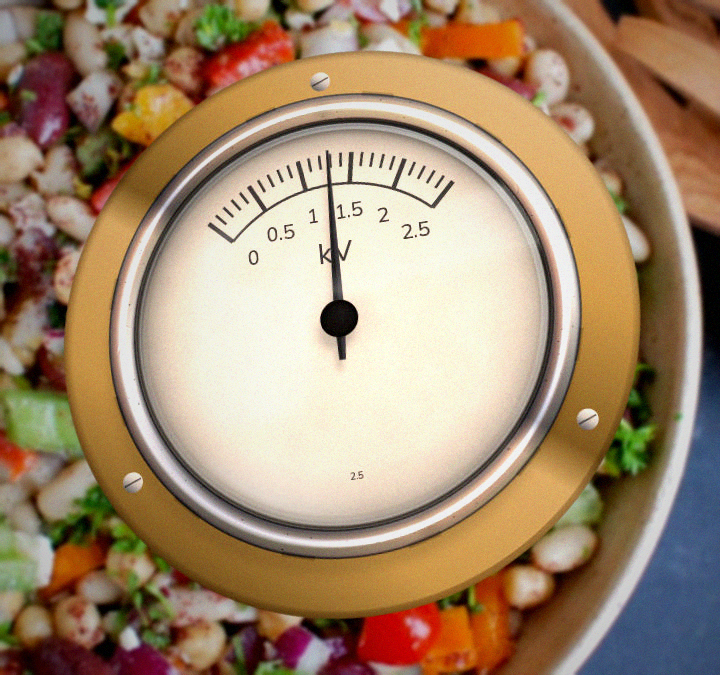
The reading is kV 1.3
